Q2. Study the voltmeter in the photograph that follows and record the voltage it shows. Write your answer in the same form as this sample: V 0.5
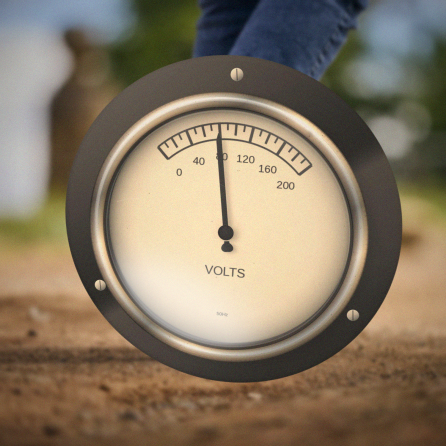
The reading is V 80
